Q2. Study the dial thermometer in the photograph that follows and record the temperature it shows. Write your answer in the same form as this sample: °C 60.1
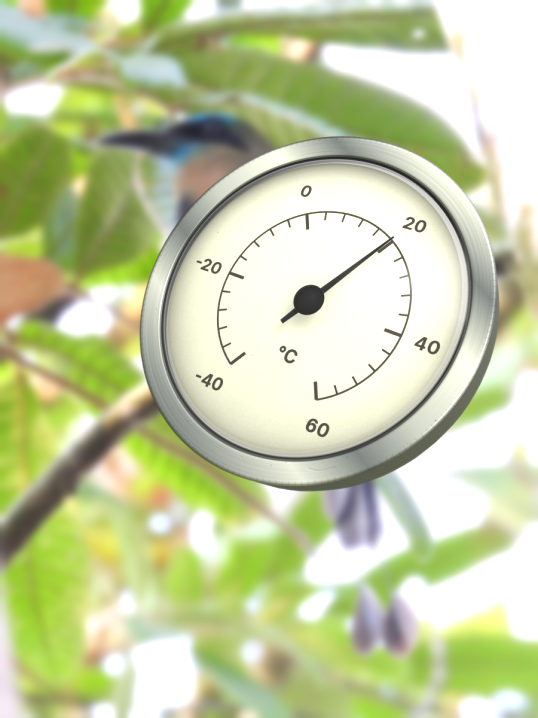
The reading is °C 20
